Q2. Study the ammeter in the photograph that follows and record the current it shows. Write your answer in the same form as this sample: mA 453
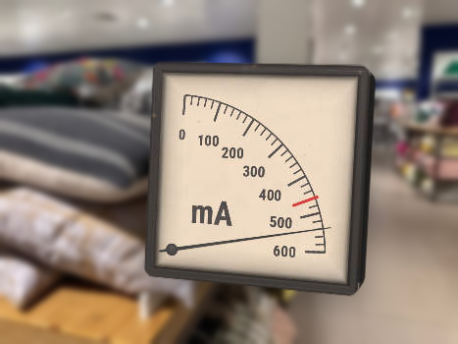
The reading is mA 540
